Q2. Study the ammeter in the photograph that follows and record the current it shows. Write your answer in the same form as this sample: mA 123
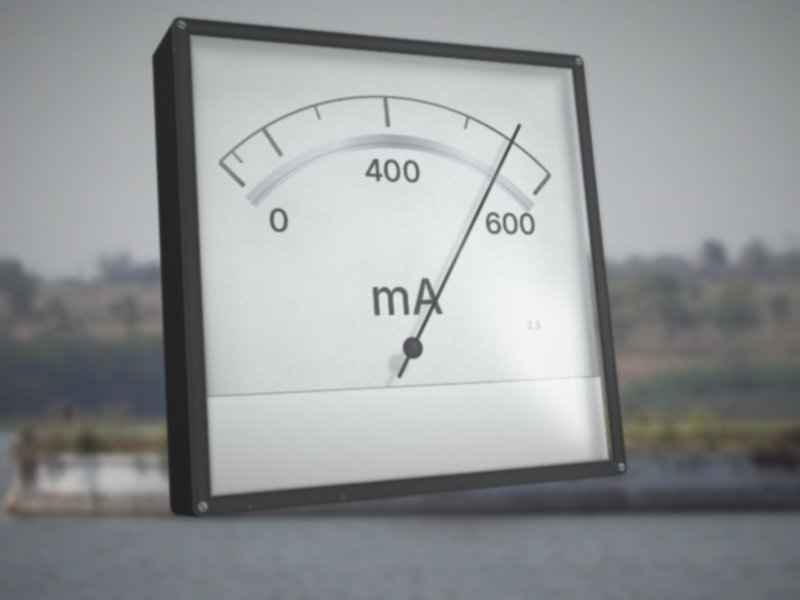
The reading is mA 550
